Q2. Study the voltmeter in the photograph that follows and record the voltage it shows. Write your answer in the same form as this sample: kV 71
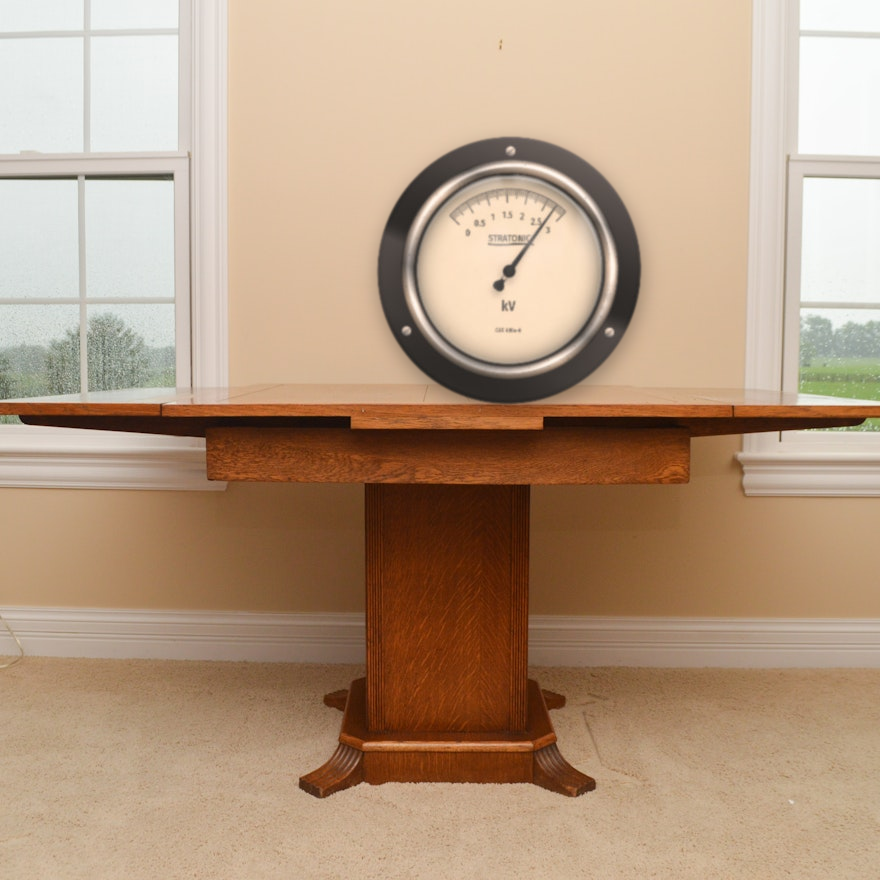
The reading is kV 2.75
